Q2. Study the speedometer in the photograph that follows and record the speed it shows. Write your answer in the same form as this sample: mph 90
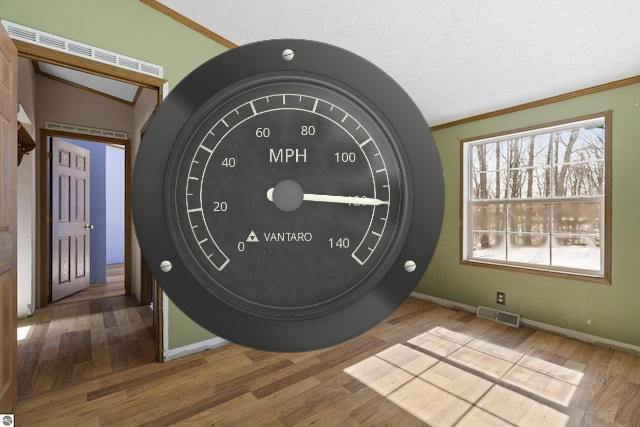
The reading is mph 120
